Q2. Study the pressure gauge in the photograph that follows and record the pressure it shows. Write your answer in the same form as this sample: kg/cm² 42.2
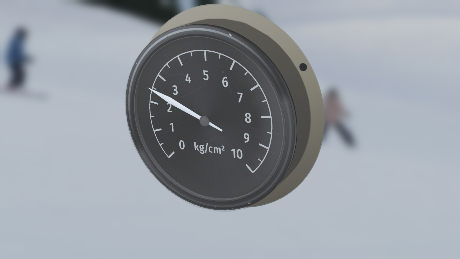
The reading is kg/cm² 2.5
